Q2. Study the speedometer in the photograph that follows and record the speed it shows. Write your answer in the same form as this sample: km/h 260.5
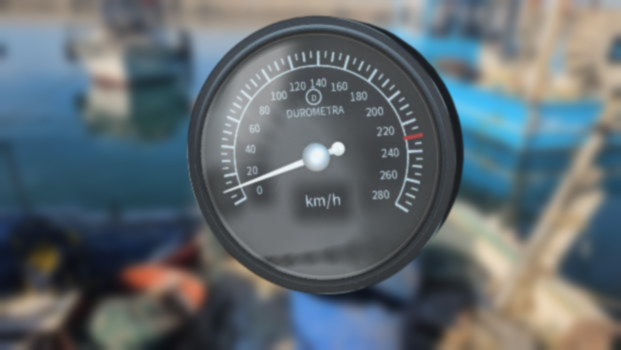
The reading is km/h 10
